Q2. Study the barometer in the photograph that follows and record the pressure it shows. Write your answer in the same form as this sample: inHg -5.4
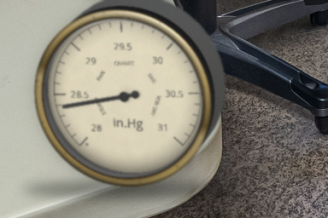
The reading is inHg 28.4
